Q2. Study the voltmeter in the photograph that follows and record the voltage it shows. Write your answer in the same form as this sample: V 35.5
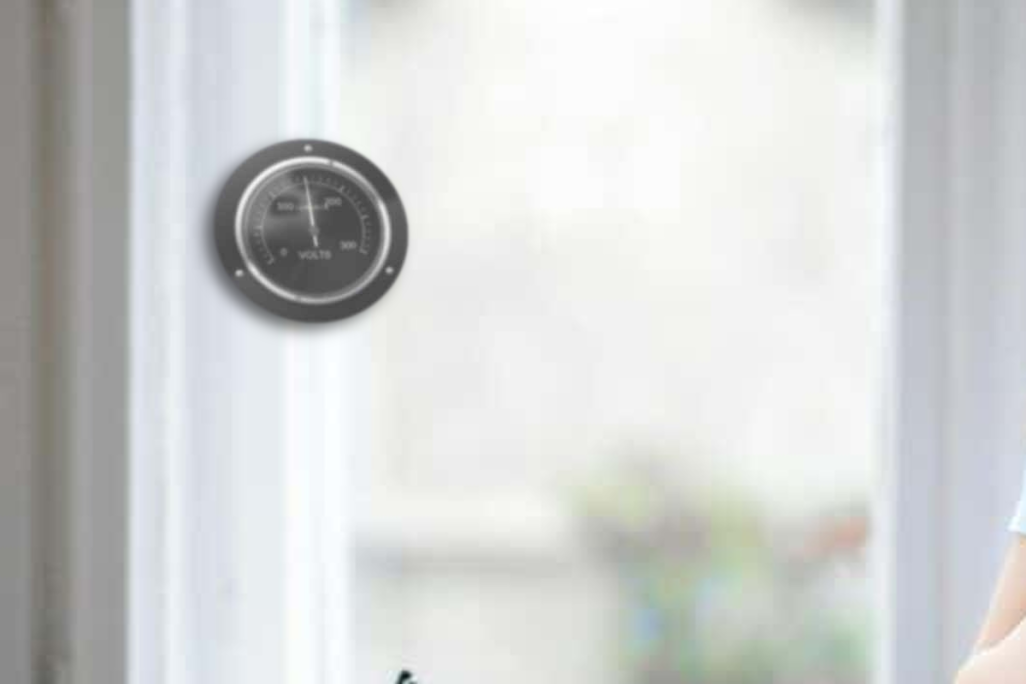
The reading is V 150
